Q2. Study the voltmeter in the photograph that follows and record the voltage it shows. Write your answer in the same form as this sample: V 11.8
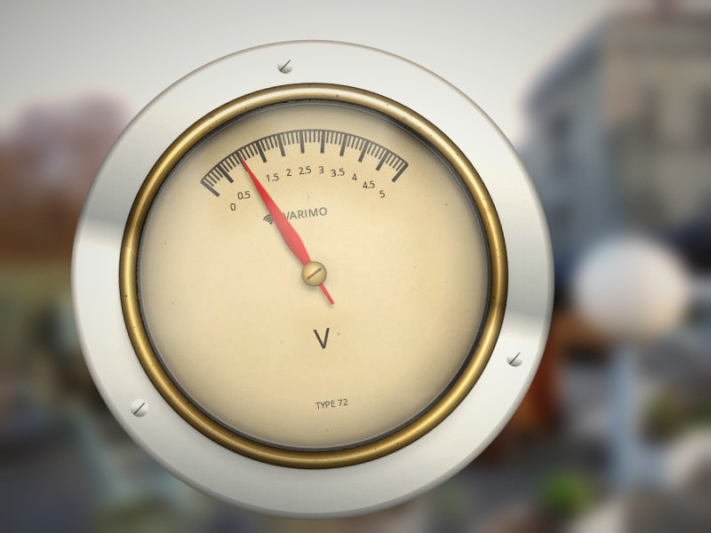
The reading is V 1
